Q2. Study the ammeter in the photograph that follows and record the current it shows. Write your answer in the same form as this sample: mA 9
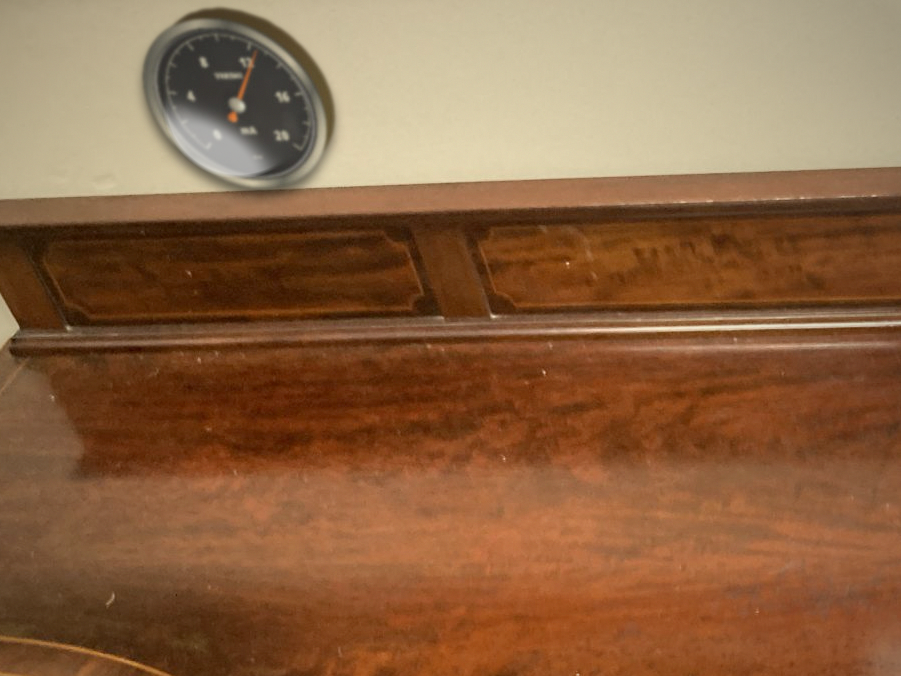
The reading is mA 12.5
